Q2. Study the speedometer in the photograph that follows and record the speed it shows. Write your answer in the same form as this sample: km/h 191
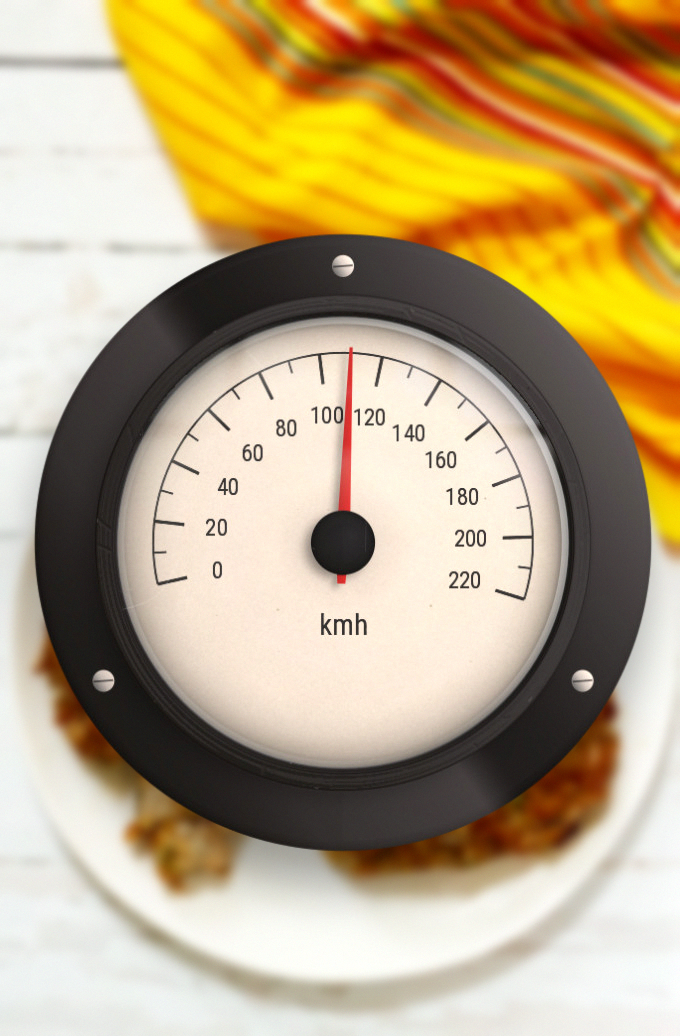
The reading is km/h 110
